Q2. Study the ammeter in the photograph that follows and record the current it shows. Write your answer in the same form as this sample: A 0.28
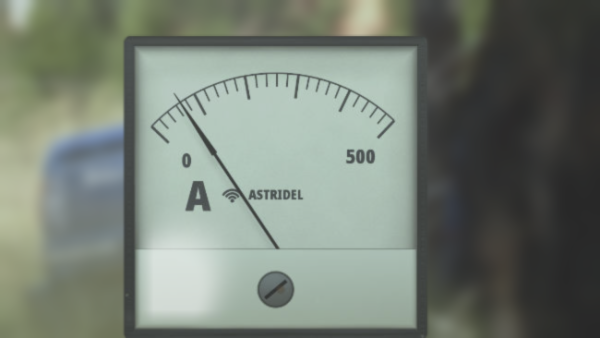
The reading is A 70
